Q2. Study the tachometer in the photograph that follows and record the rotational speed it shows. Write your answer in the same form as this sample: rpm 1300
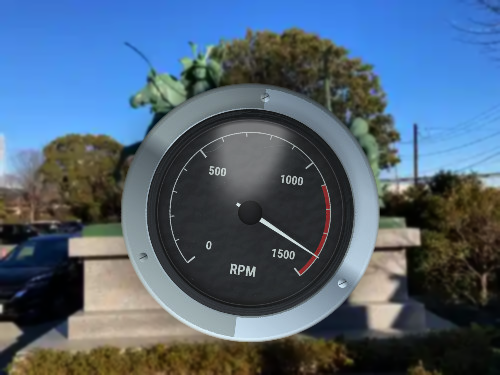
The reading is rpm 1400
